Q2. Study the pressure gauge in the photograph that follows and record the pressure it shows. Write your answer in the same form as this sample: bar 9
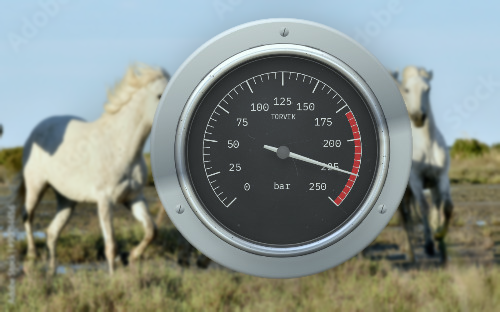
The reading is bar 225
